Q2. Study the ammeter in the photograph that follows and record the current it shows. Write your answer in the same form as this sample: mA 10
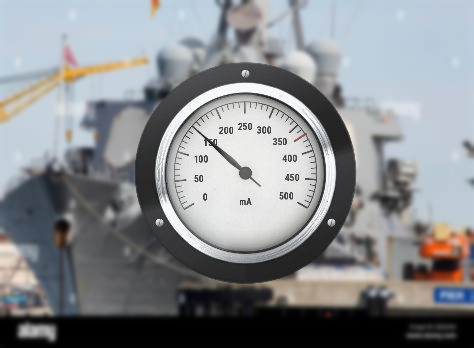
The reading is mA 150
